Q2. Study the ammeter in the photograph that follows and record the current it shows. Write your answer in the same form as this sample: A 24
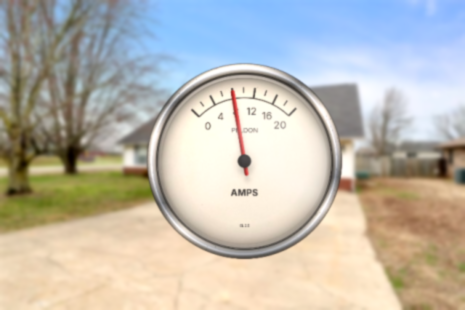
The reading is A 8
